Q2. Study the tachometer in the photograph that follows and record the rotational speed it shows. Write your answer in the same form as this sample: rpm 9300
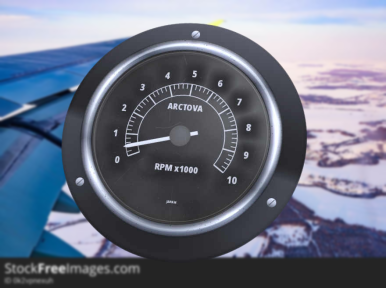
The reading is rpm 400
